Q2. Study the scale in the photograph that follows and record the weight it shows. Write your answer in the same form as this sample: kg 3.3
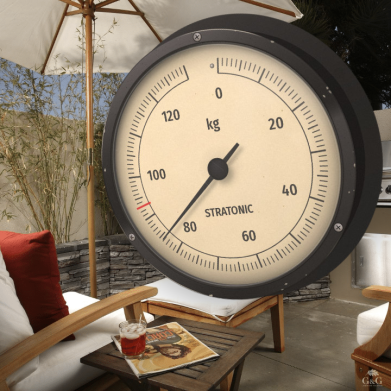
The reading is kg 84
